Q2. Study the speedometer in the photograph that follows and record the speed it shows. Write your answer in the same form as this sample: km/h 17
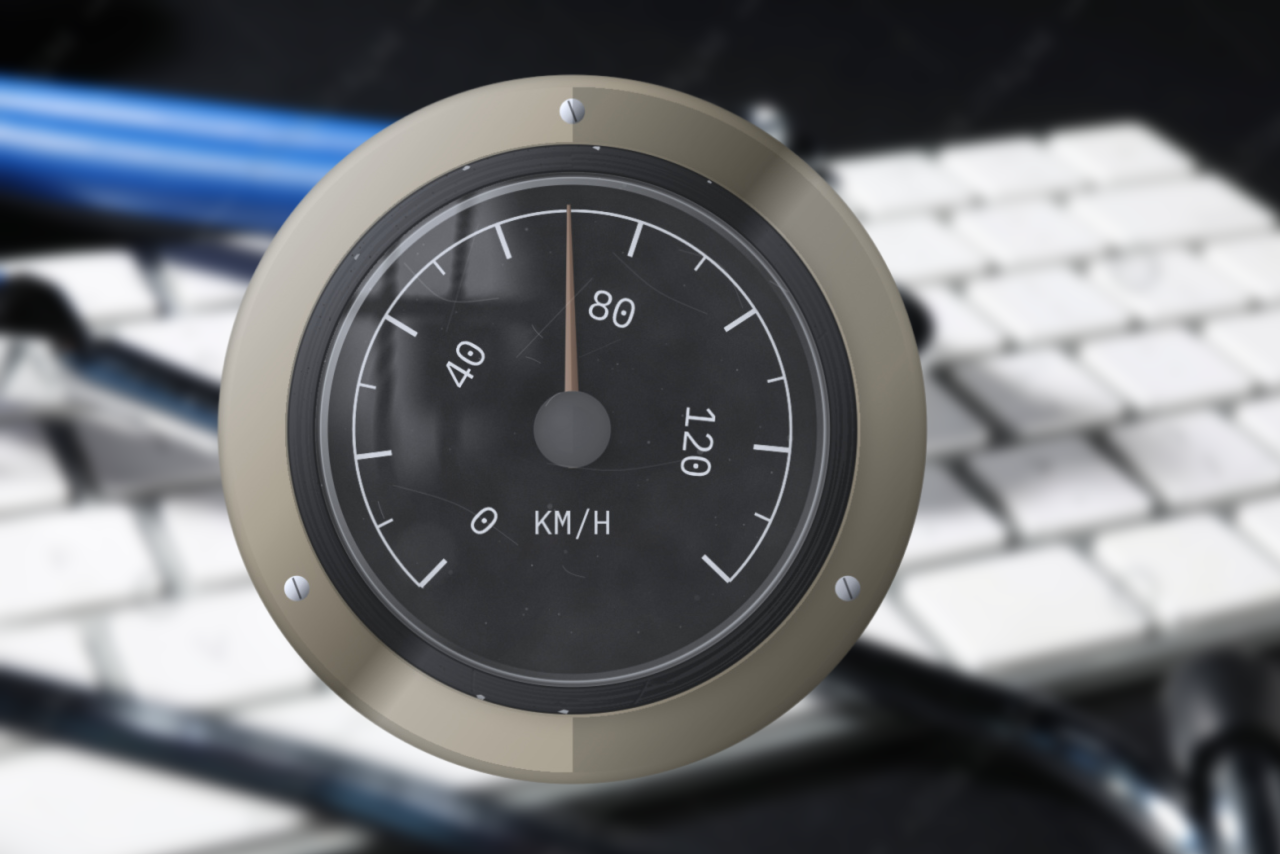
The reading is km/h 70
